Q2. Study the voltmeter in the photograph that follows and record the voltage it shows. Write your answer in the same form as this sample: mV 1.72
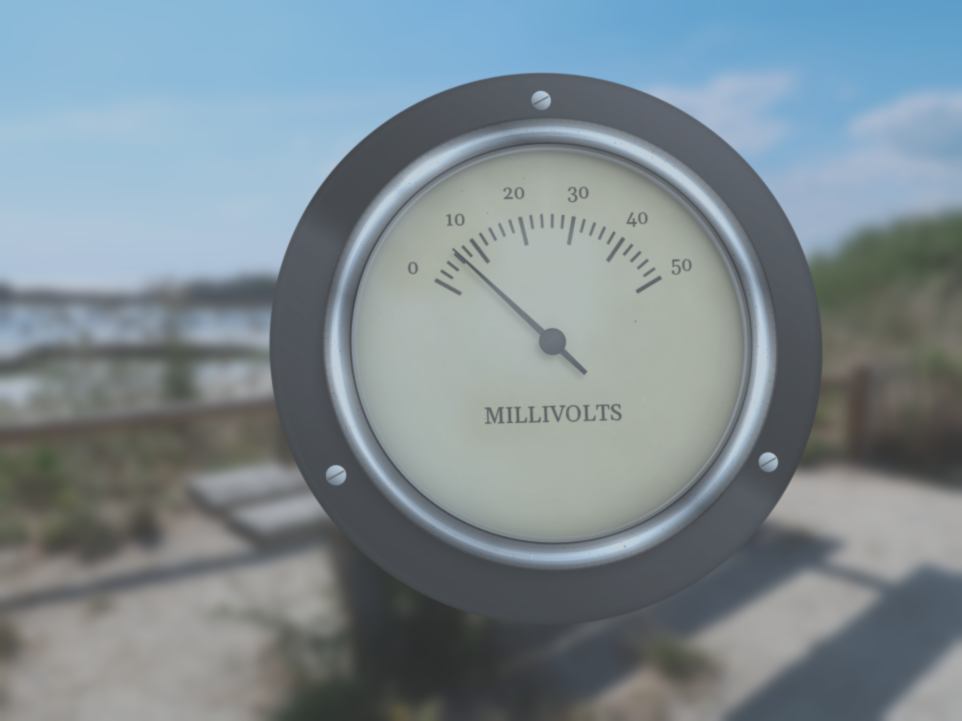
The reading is mV 6
